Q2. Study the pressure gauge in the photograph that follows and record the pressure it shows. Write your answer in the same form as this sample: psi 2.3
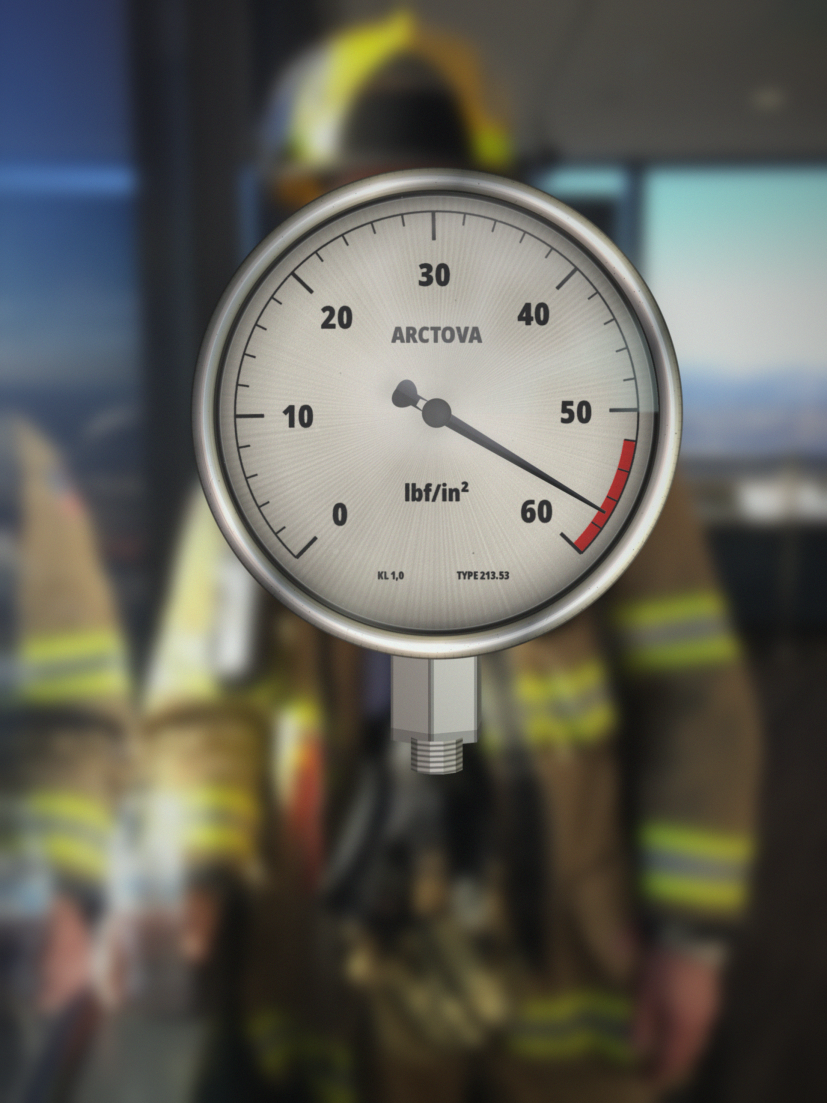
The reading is psi 57
